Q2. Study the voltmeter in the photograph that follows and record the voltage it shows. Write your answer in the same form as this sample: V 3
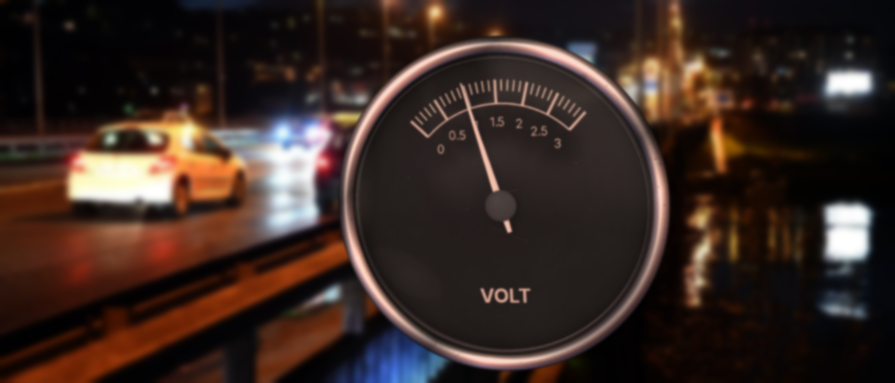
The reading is V 1
